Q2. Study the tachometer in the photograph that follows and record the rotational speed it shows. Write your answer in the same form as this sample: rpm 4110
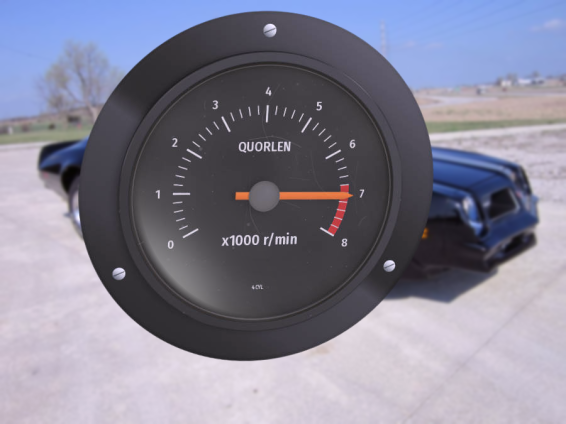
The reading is rpm 7000
